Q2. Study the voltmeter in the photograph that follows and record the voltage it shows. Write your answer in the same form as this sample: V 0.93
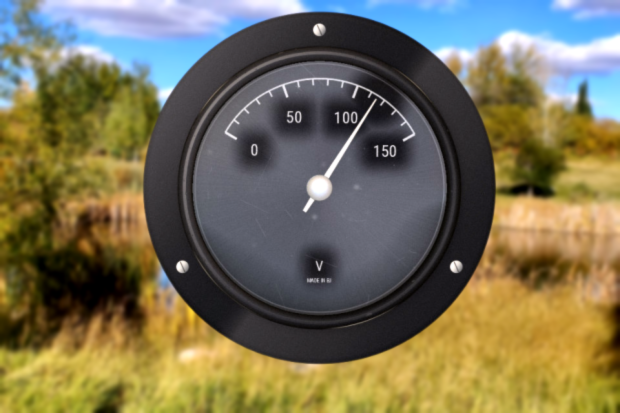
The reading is V 115
